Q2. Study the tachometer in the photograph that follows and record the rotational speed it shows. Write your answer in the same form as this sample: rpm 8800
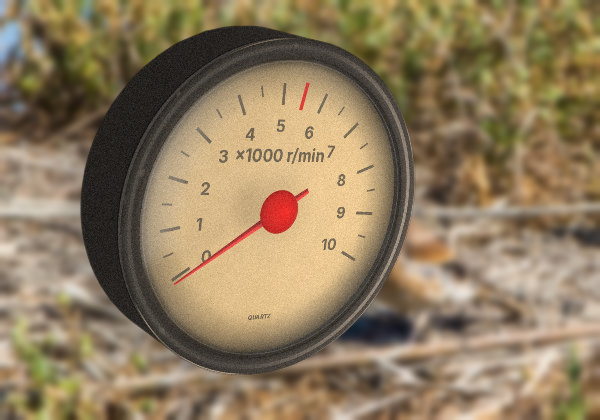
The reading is rpm 0
